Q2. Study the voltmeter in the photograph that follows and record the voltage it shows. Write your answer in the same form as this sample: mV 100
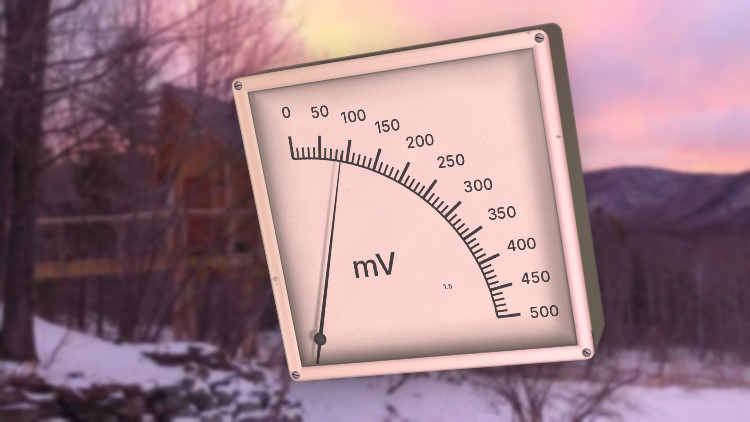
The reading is mV 90
